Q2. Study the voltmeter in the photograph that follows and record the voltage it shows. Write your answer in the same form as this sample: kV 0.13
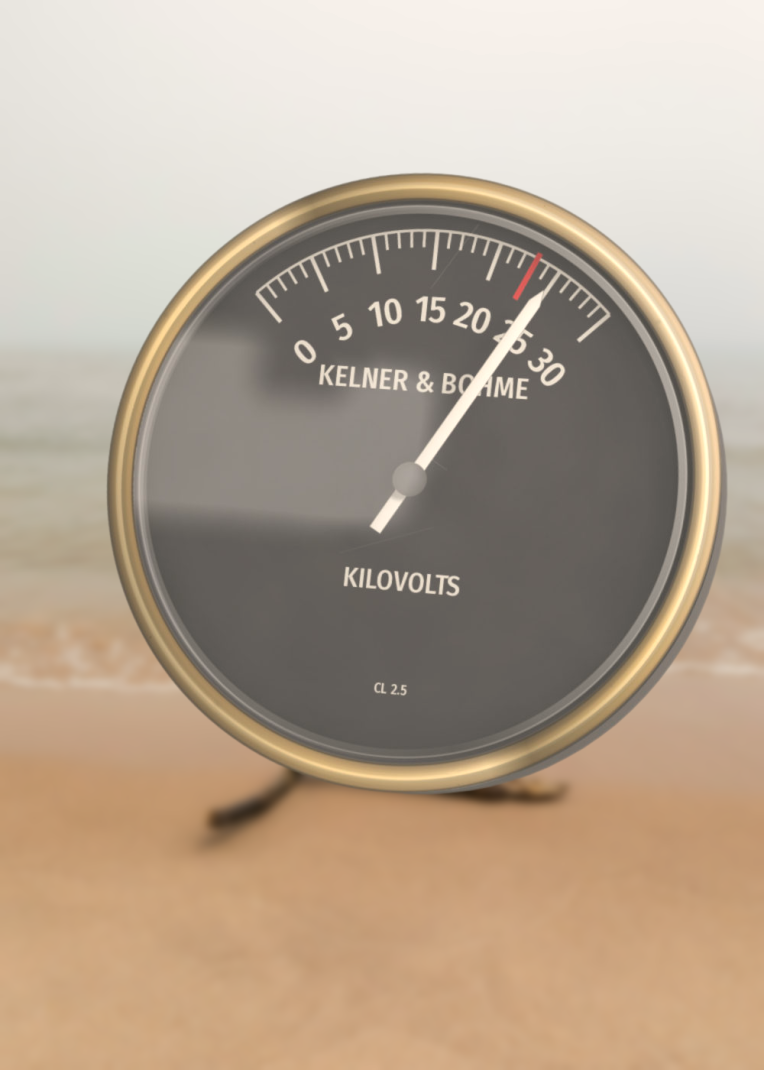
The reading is kV 25
